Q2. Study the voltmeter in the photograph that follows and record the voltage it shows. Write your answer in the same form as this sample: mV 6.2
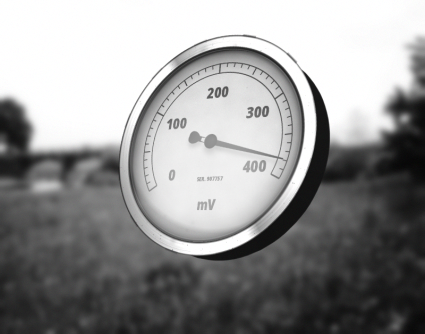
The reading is mV 380
